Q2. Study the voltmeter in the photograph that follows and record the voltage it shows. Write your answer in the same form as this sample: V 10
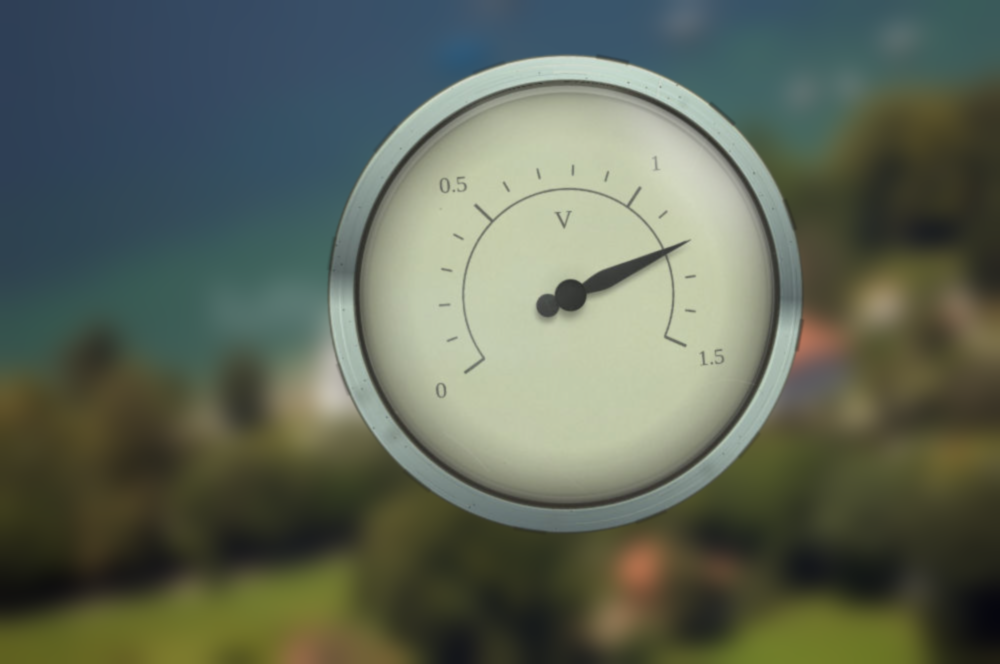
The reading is V 1.2
